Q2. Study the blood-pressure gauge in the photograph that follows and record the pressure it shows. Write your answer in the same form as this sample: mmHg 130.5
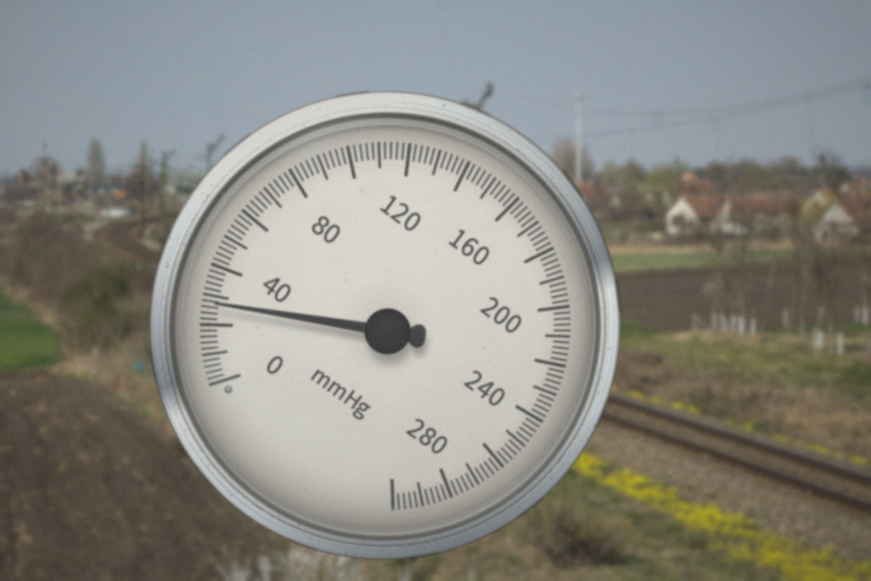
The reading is mmHg 28
